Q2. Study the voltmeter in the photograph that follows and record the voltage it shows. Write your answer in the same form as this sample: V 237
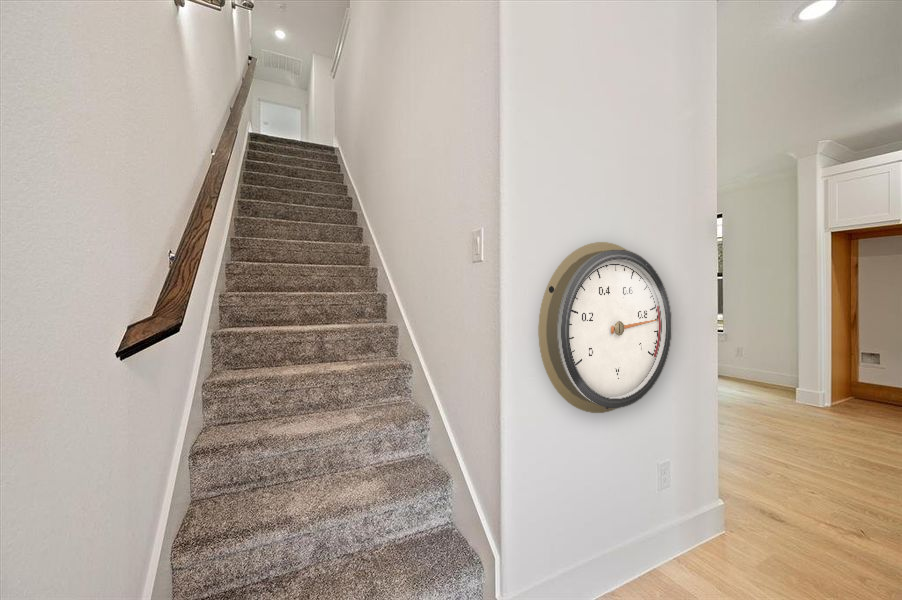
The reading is V 0.85
